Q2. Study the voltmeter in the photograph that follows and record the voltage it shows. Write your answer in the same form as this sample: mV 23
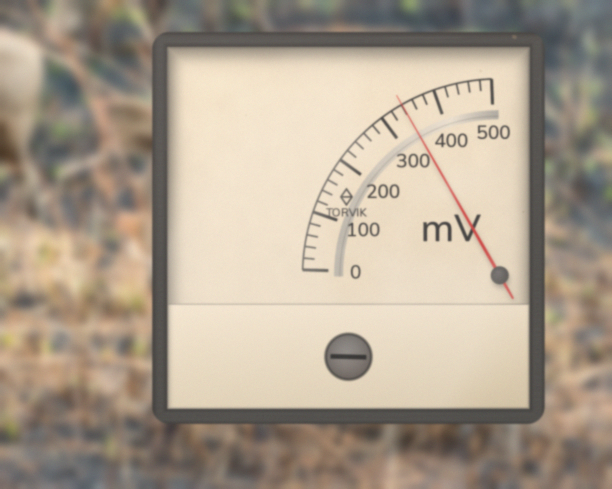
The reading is mV 340
